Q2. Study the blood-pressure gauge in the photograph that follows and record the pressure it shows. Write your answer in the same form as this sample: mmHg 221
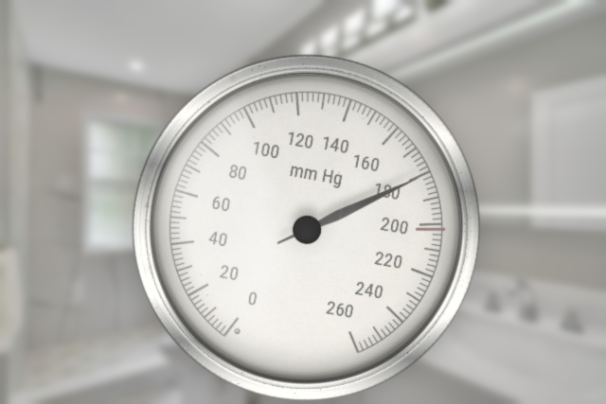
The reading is mmHg 180
